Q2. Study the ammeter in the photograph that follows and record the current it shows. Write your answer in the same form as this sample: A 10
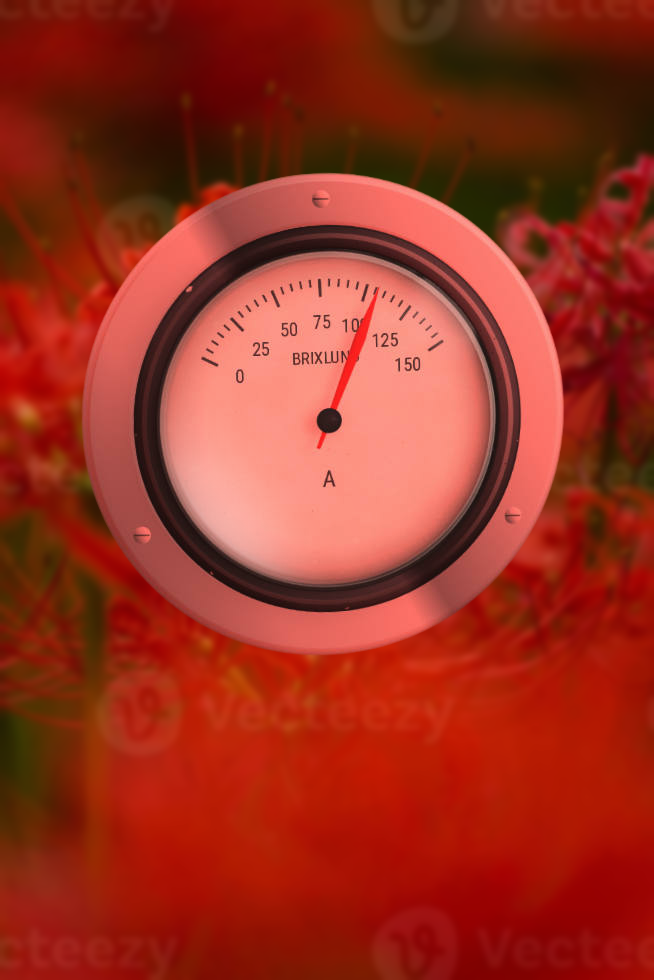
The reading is A 105
